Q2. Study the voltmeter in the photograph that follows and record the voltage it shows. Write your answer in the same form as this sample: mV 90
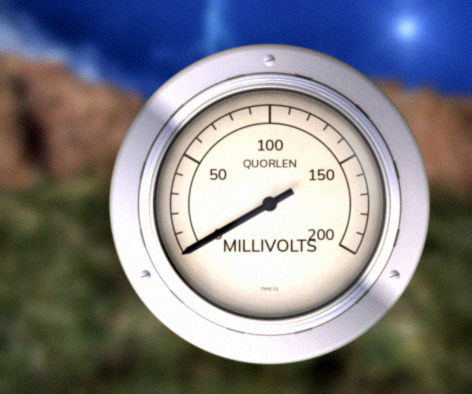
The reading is mV 0
